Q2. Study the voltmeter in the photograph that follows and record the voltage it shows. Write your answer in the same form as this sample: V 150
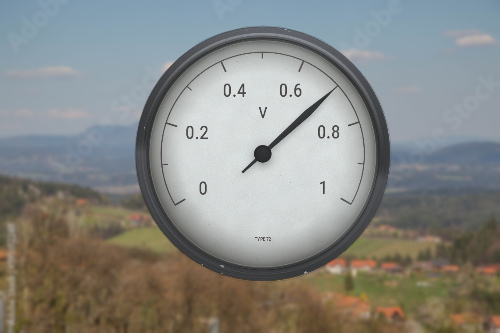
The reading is V 0.7
